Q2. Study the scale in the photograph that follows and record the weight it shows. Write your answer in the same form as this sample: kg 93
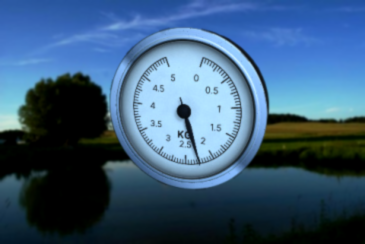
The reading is kg 2.25
